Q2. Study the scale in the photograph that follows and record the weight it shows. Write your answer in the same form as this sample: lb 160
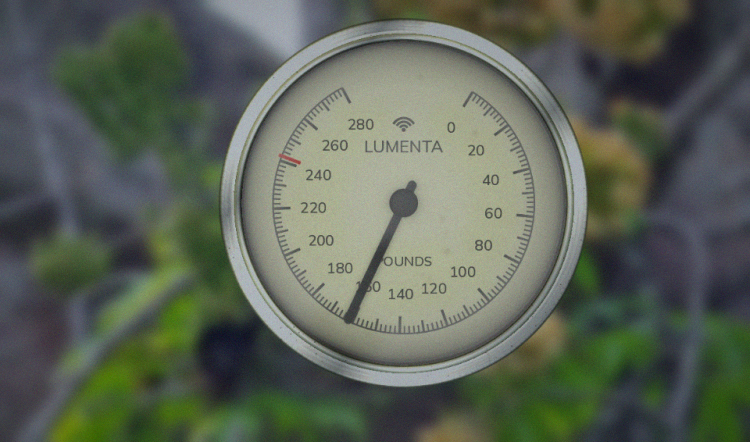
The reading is lb 162
